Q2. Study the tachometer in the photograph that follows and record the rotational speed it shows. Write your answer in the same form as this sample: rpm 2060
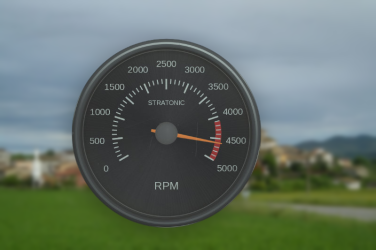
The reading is rpm 4600
